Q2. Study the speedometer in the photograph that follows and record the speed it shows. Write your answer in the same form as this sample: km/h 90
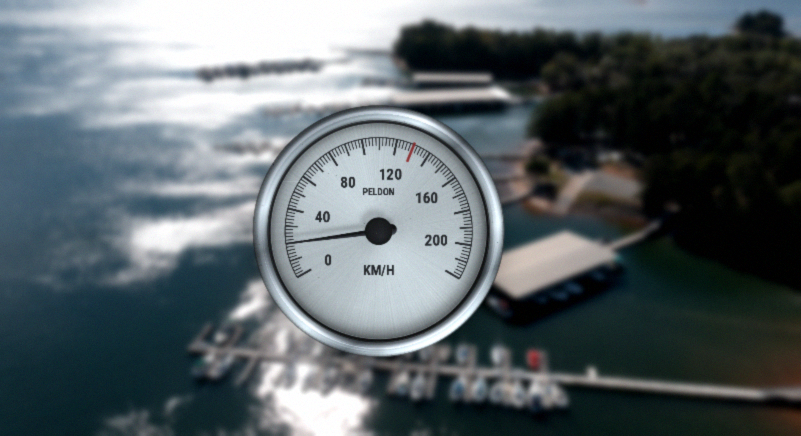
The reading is km/h 20
